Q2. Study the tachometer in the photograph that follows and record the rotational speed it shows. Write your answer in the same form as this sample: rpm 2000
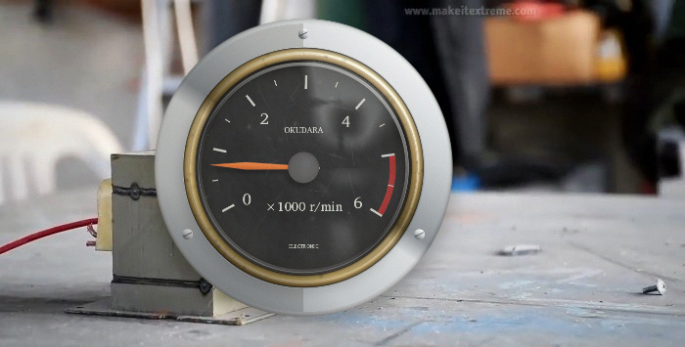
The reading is rpm 750
